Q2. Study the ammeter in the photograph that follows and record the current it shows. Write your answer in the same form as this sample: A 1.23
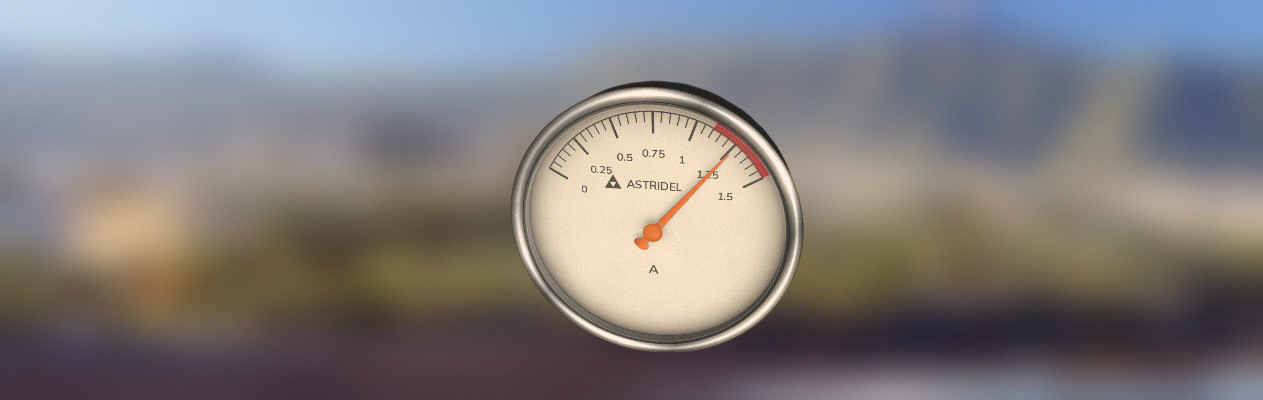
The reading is A 1.25
